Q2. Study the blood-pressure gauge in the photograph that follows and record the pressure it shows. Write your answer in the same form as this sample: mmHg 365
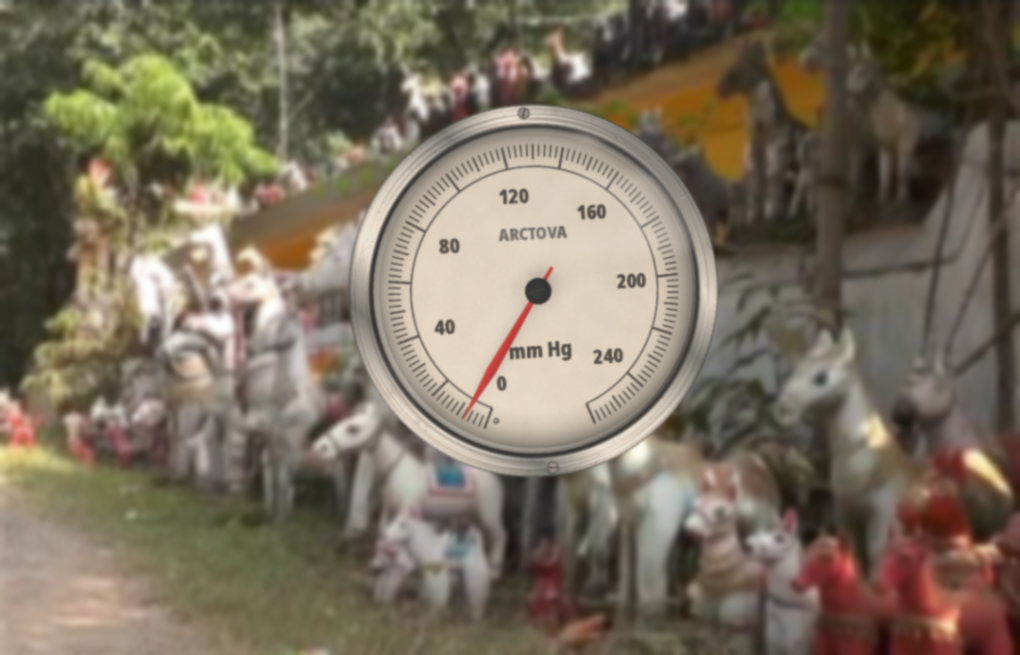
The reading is mmHg 8
